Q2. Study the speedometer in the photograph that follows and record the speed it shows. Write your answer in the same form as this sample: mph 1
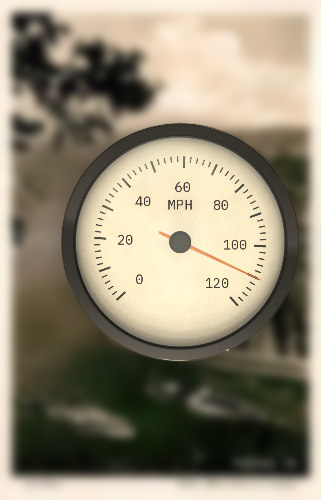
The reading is mph 110
